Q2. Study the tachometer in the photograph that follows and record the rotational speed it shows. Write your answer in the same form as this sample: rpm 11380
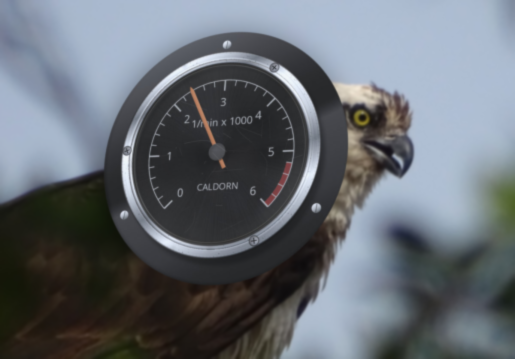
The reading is rpm 2400
